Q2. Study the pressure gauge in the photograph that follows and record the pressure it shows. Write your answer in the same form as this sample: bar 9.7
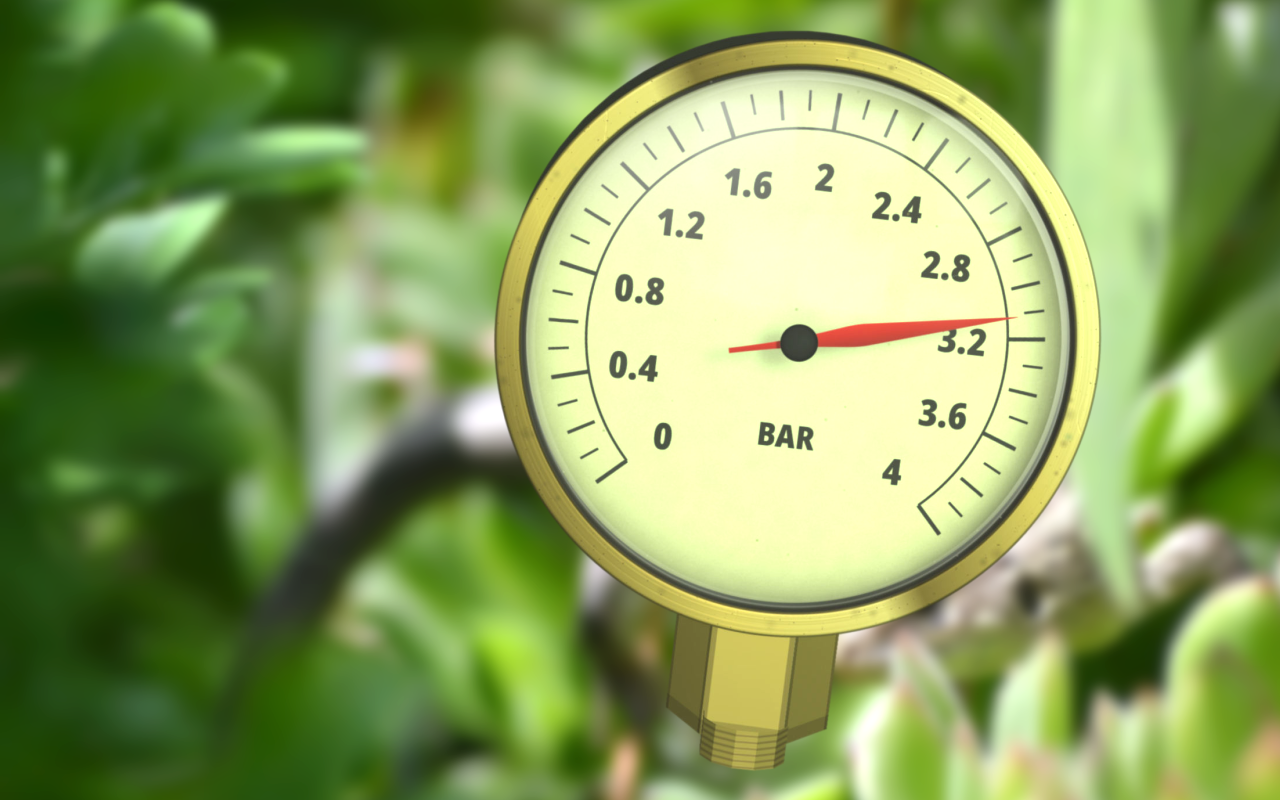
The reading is bar 3.1
